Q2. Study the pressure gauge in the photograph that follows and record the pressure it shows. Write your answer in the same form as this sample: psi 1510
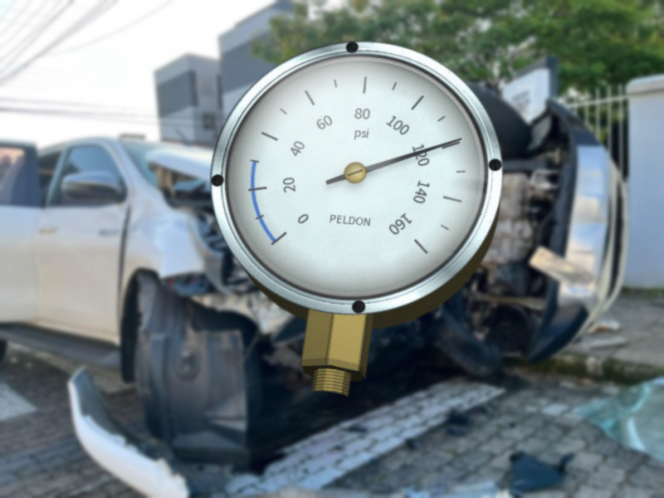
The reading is psi 120
